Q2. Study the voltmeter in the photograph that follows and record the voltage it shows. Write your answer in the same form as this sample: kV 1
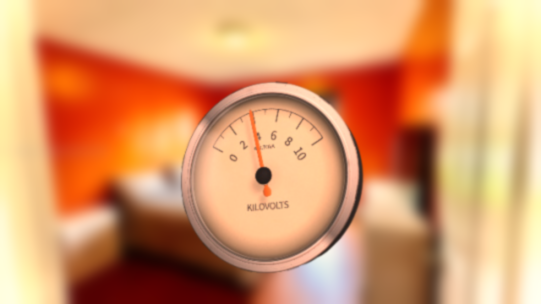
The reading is kV 4
